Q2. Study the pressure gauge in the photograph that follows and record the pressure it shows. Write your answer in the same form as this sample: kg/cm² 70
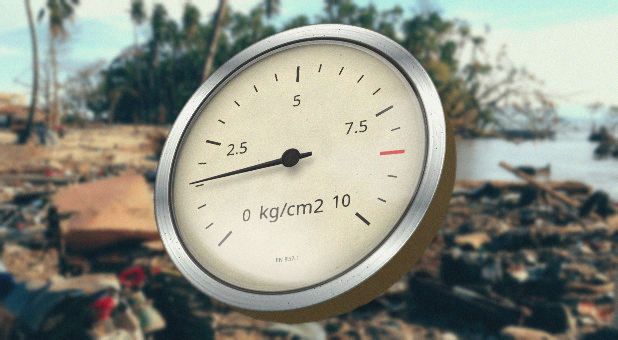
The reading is kg/cm² 1.5
